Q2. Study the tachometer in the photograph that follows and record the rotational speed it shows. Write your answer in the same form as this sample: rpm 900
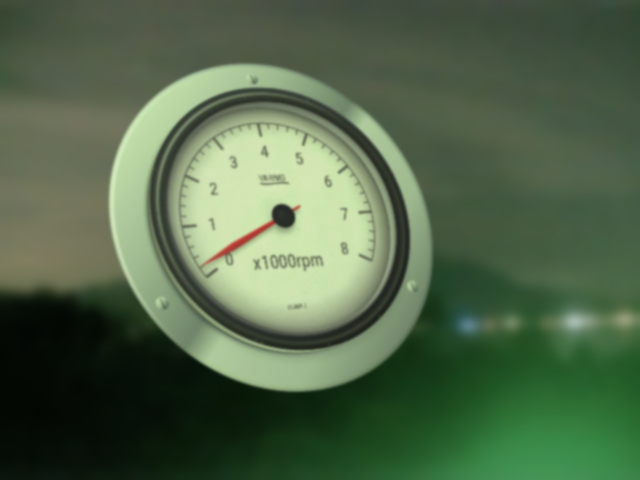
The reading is rpm 200
